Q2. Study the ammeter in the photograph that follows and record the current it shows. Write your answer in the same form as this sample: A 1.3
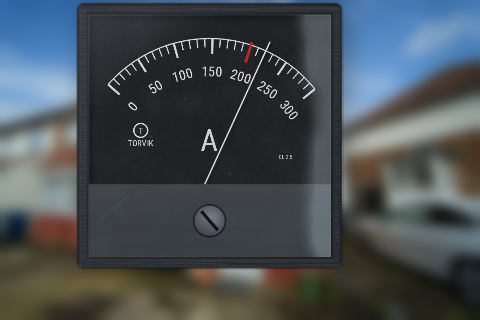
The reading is A 220
